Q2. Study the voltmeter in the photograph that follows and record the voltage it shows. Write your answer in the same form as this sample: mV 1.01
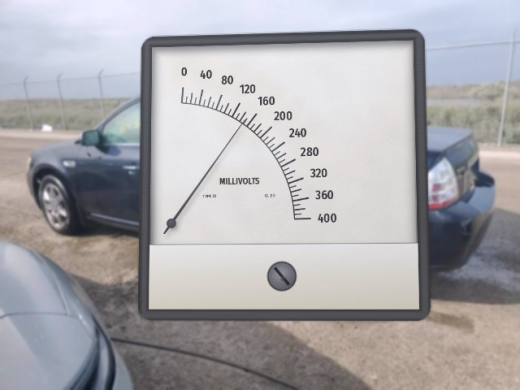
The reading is mV 150
